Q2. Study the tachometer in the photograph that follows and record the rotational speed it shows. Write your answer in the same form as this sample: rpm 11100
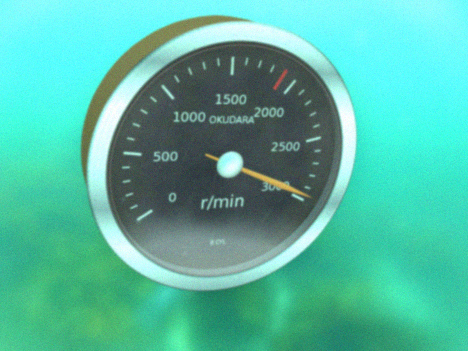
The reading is rpm 2950
